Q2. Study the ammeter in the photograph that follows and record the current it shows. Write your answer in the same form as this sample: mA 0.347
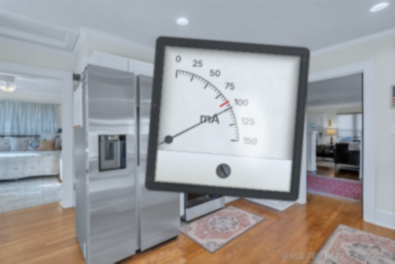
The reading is mA 100
